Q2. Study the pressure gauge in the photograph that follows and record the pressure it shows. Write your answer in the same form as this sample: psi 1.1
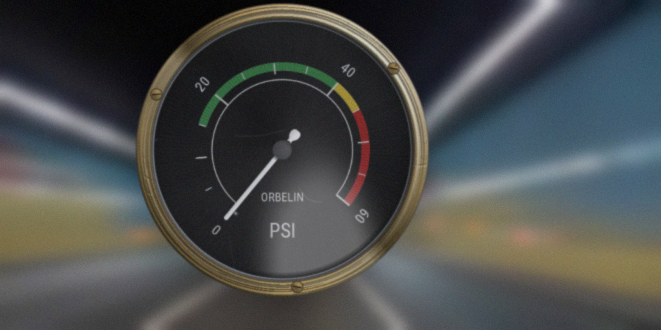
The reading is psi 0
